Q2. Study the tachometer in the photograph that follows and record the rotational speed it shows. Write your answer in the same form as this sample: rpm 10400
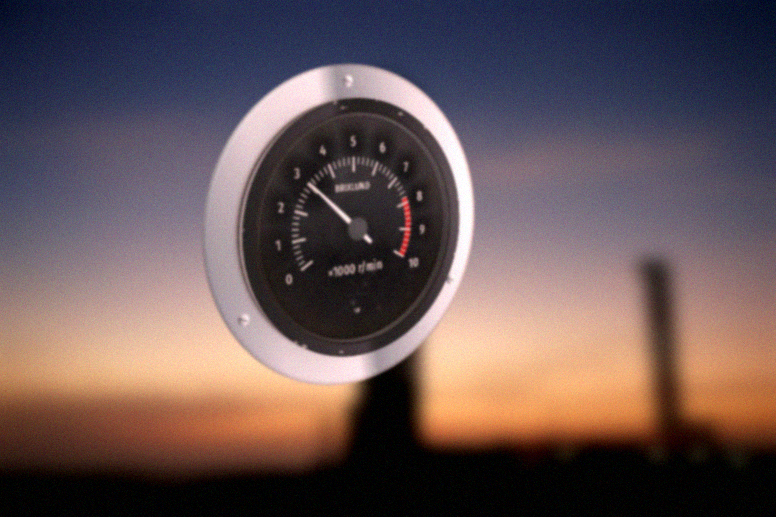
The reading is rpm 3000
